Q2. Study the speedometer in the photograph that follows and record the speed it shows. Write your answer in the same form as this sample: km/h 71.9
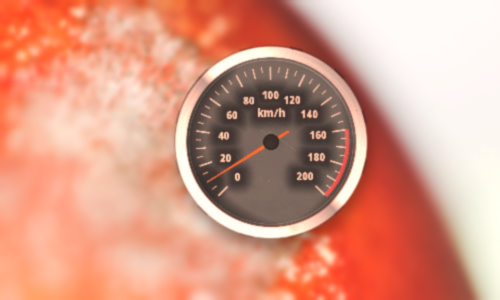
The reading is km/h 10
